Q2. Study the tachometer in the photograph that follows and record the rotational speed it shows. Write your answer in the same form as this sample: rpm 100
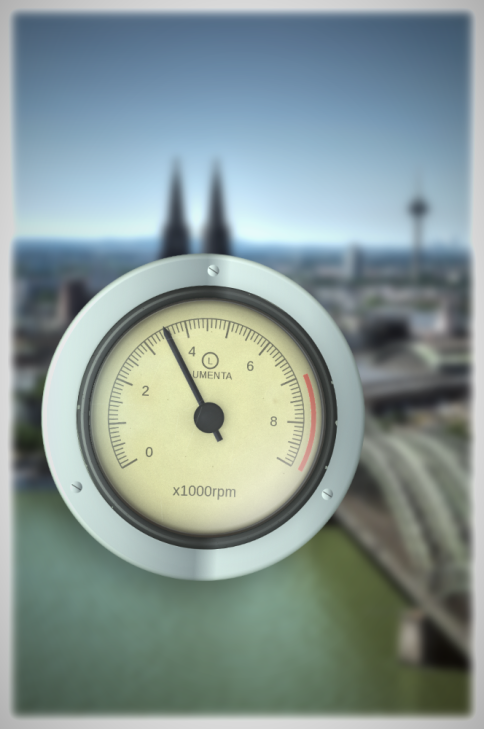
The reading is rpm 3500
